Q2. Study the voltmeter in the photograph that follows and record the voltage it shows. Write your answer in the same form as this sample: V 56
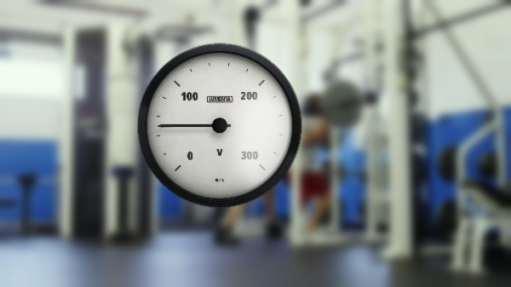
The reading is V 50
